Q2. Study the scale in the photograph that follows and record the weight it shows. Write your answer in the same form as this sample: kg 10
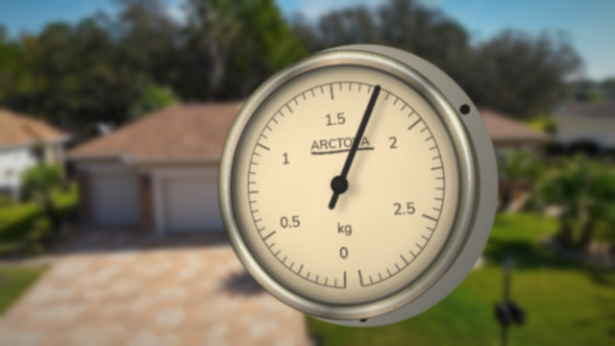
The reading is kg 1.75
